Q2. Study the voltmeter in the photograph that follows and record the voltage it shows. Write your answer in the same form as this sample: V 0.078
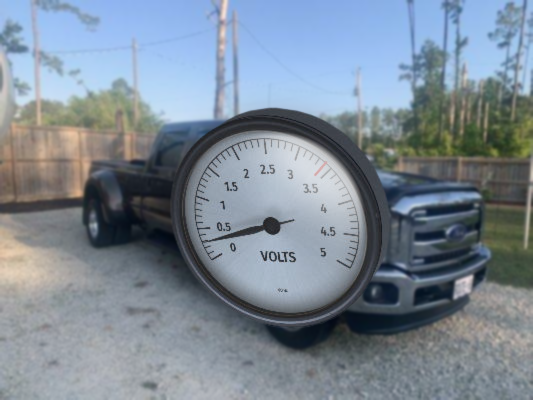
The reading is V 0.3
